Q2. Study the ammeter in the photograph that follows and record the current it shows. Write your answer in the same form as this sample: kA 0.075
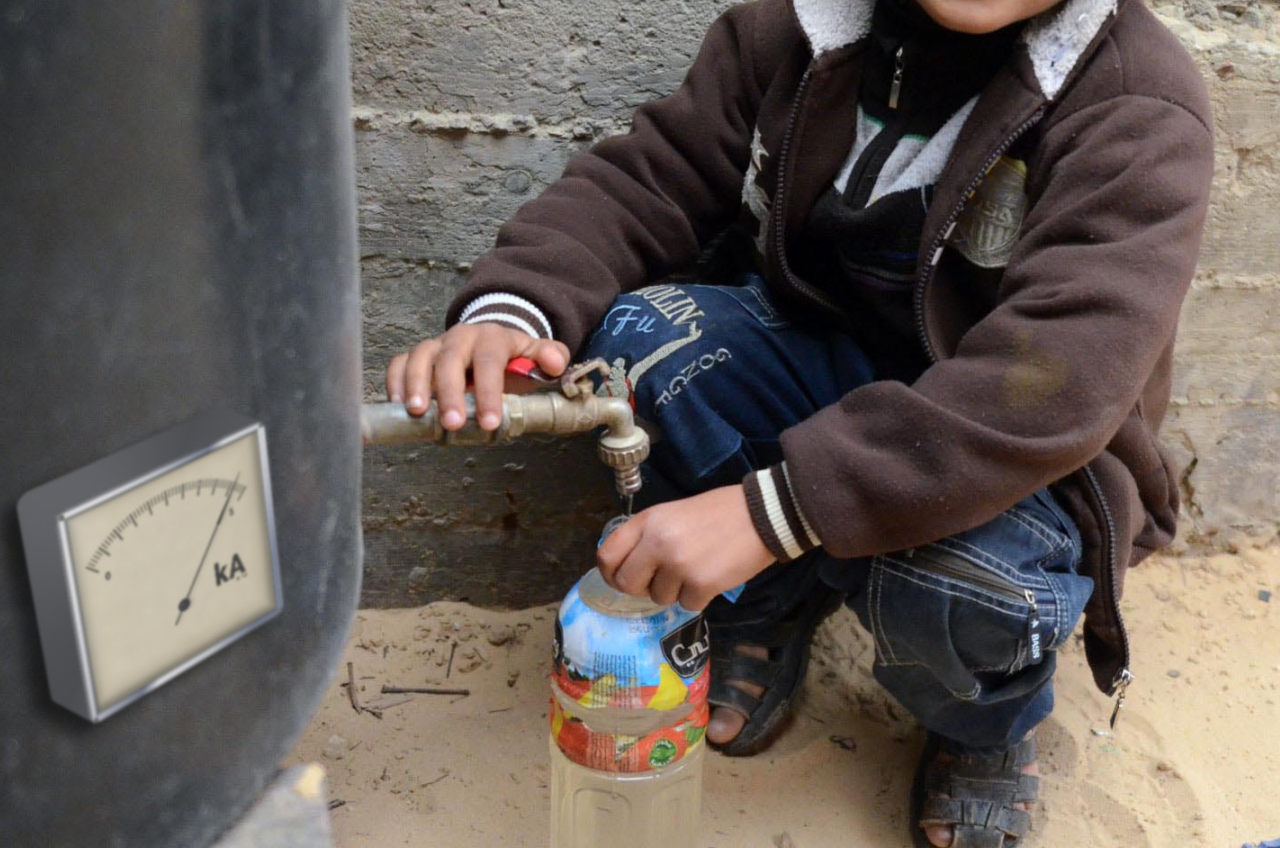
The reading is kA 4.5
